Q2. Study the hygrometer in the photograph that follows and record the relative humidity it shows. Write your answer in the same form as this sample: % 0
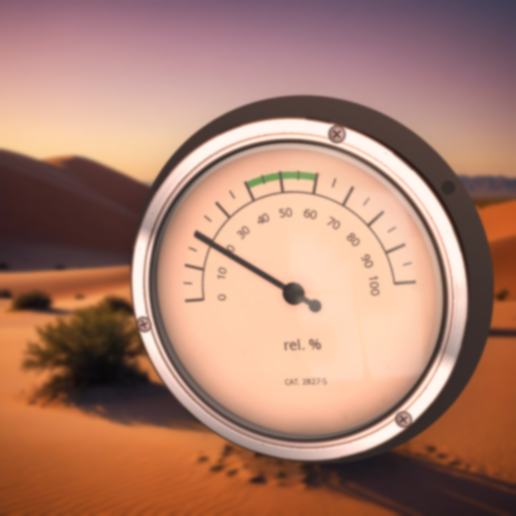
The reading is % 20
